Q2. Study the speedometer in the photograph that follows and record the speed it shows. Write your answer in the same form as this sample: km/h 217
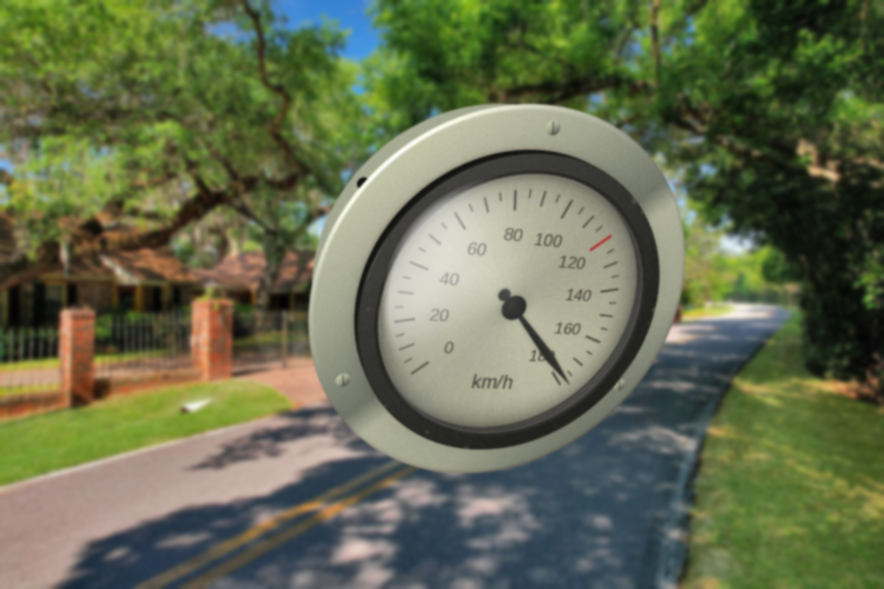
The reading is km/h 177.5
